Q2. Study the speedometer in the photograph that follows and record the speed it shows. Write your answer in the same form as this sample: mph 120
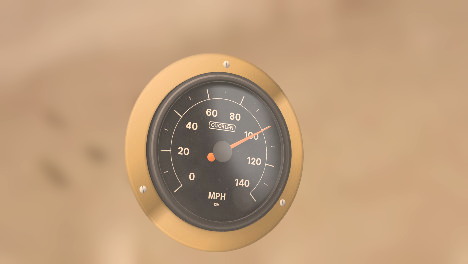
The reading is mph 100
